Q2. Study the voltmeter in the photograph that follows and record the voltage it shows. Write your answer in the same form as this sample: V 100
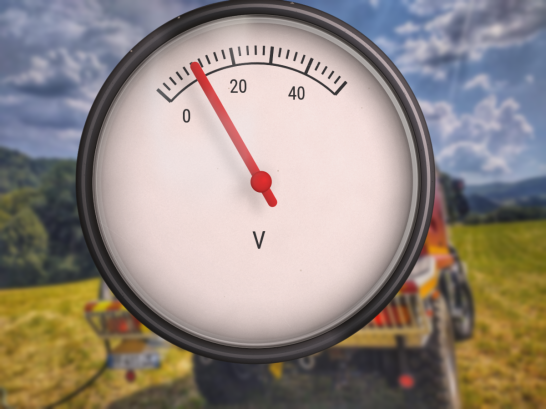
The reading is V 10
